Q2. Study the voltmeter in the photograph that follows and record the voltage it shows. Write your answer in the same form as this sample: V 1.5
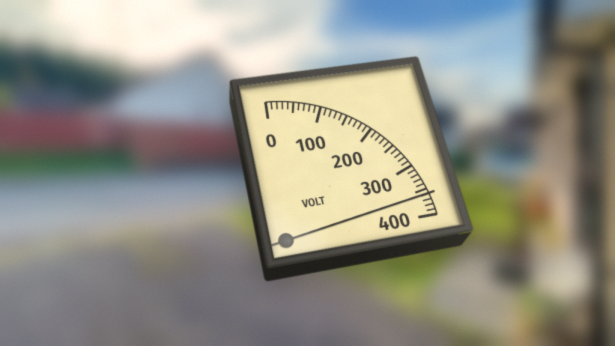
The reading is V 360
